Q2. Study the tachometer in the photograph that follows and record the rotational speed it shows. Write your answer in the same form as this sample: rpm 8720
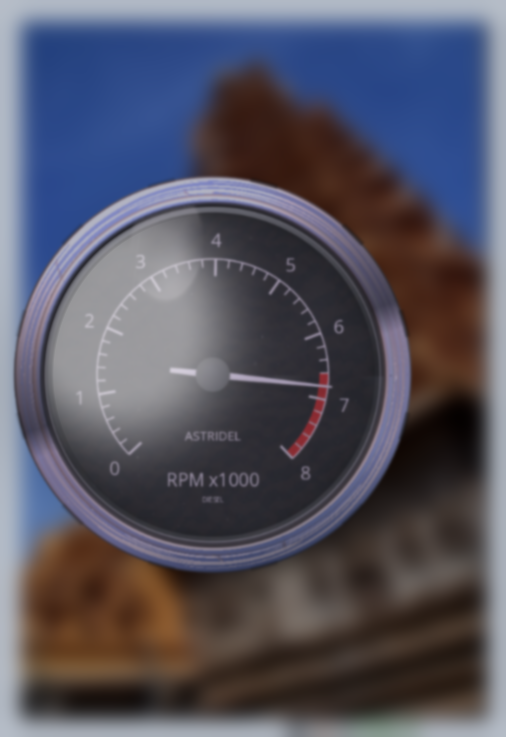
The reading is rpm 6800
